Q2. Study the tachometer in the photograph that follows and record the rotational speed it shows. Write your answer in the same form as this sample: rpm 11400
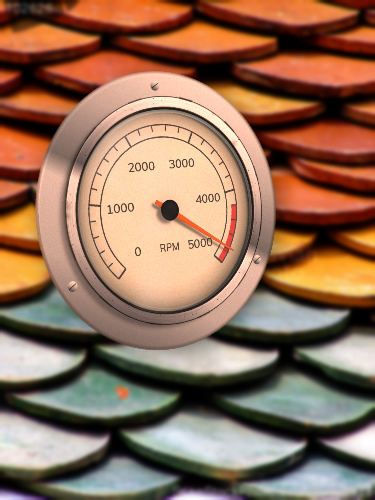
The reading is rpm 4800
